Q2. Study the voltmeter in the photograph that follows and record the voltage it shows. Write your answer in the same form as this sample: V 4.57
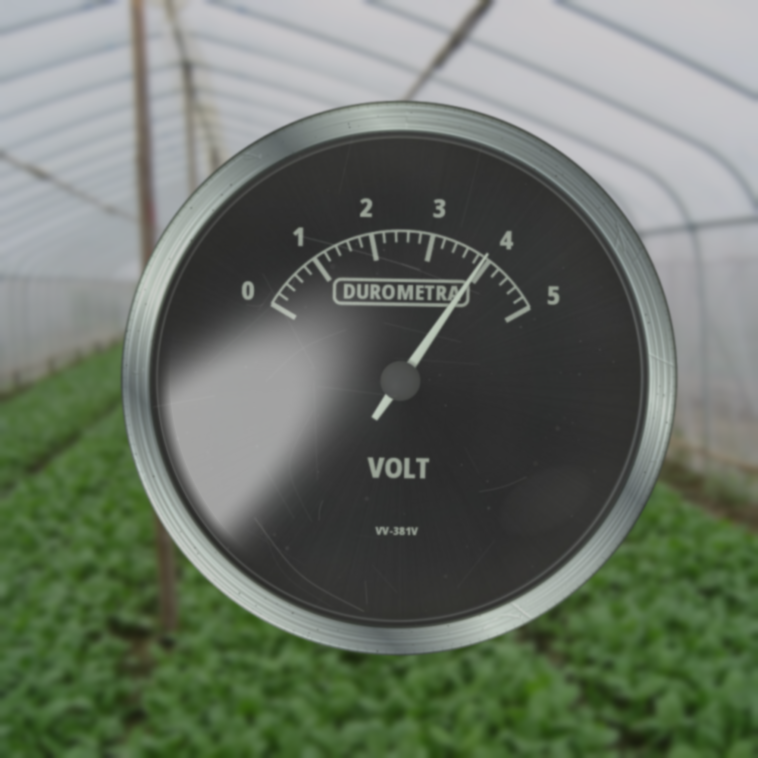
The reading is V 3.9
